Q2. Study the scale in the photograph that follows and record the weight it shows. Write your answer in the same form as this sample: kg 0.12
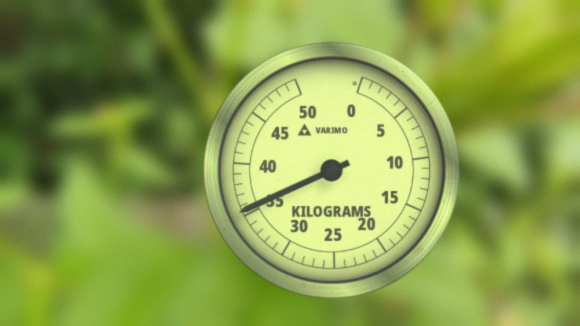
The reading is kg 35.5
